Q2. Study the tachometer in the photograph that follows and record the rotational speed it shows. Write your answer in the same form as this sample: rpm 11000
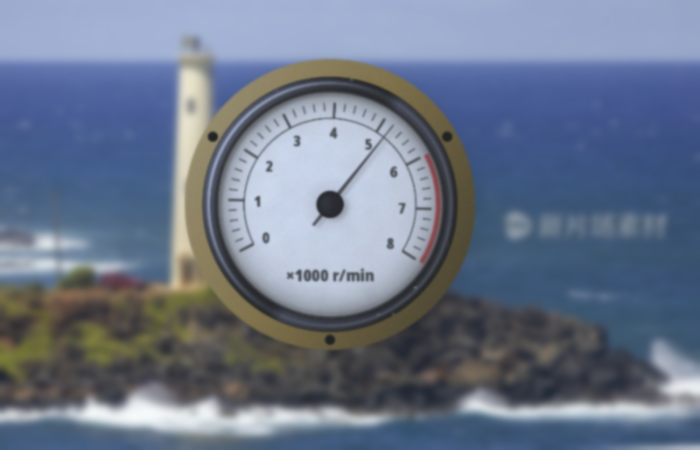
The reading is rpm 5200
